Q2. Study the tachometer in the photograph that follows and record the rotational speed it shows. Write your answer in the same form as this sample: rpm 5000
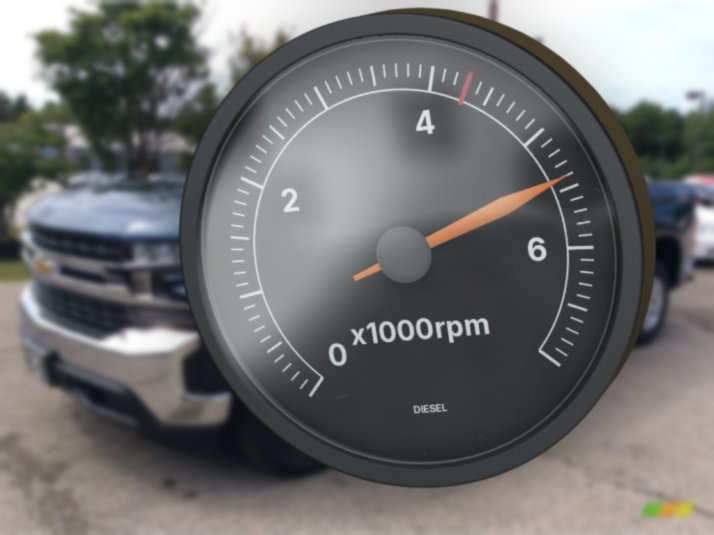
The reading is rpm 5400
